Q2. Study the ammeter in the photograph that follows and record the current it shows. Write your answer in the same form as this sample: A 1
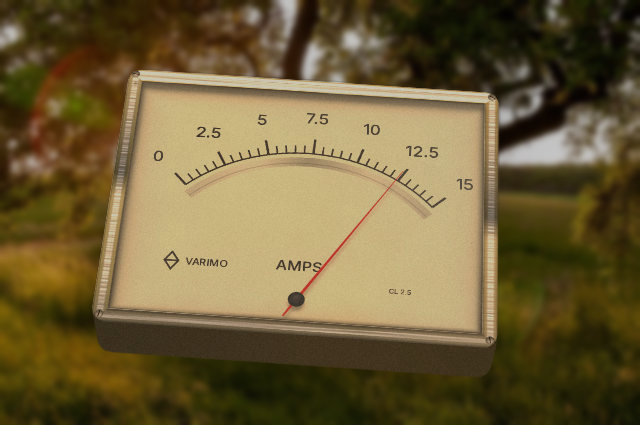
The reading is A 12.5
